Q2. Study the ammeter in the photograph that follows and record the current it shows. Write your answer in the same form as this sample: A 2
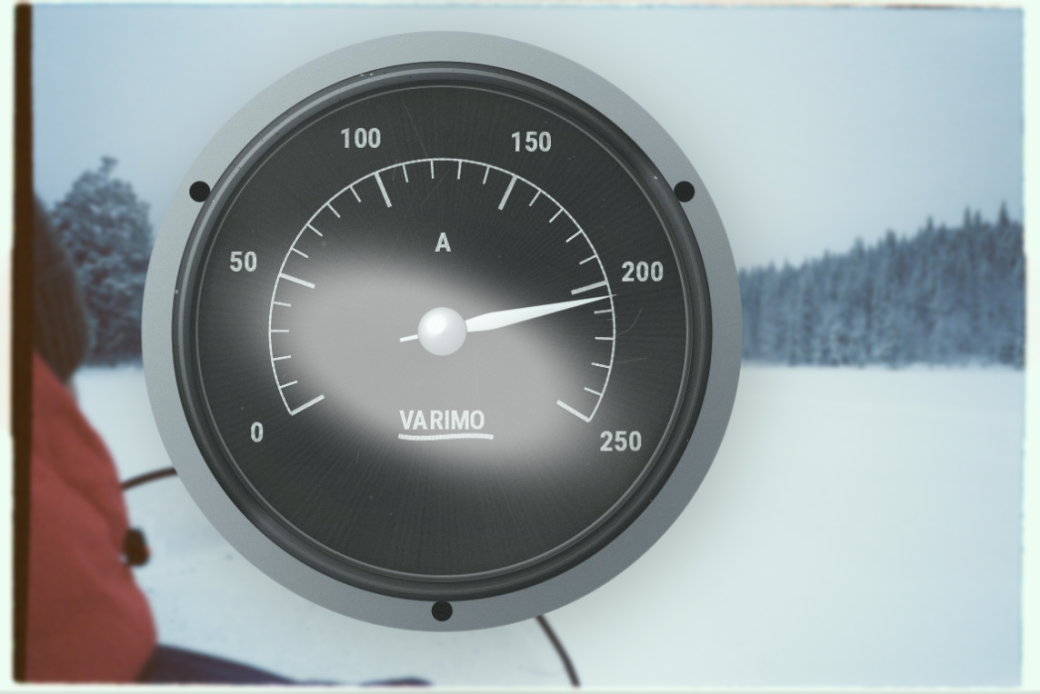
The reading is A 205
